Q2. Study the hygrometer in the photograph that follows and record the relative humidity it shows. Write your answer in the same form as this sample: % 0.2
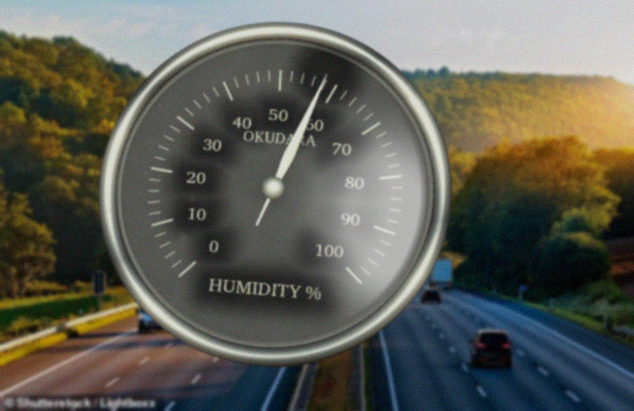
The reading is % 58
